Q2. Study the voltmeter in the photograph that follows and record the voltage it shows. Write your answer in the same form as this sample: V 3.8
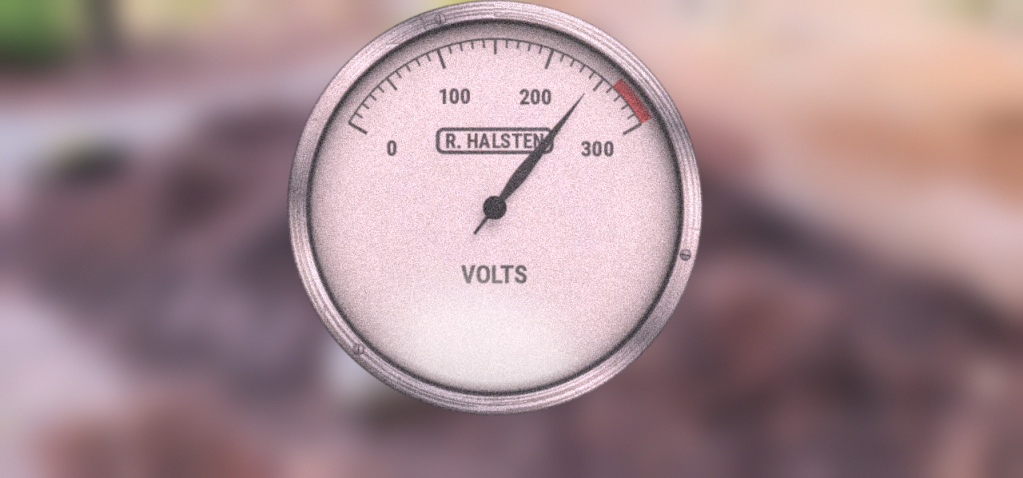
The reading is V 245
